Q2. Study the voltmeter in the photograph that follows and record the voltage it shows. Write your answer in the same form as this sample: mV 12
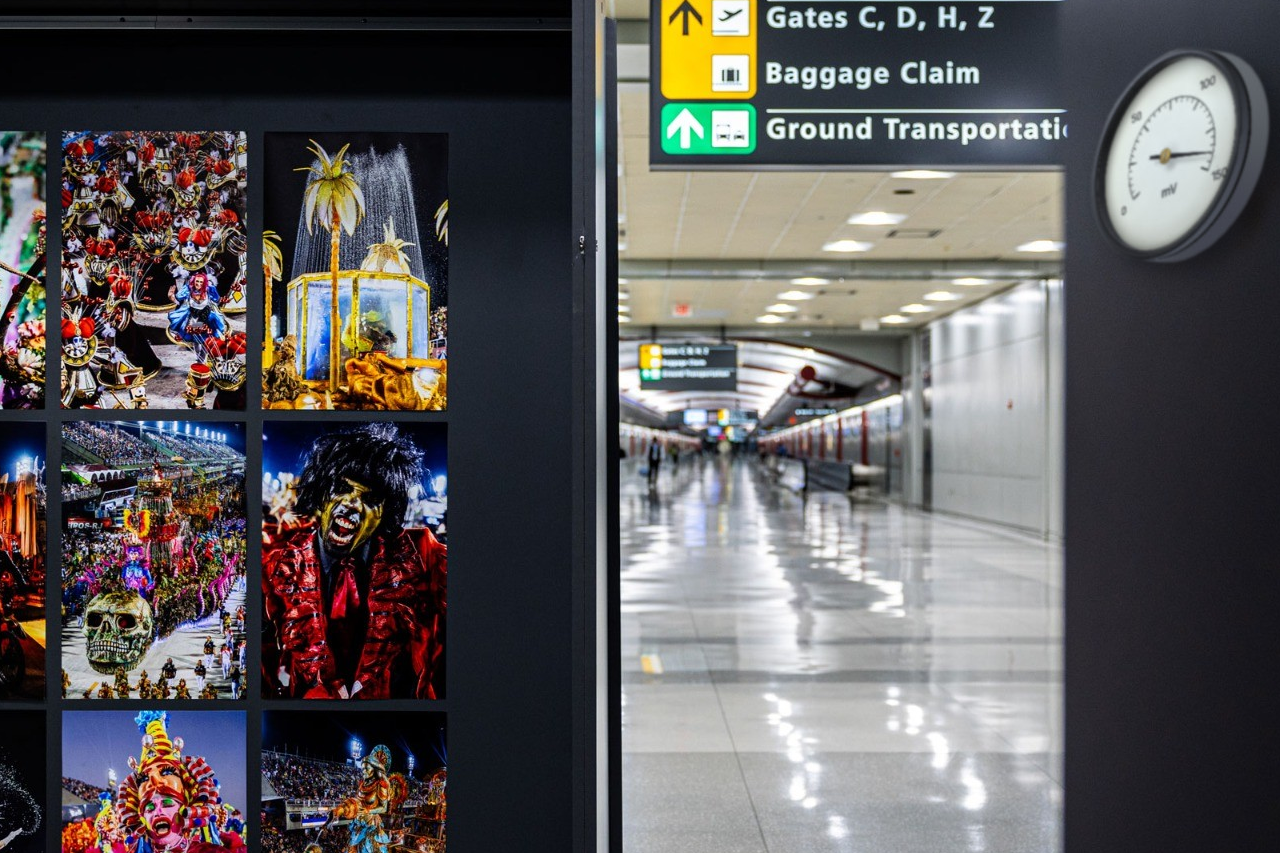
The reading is mV 140
